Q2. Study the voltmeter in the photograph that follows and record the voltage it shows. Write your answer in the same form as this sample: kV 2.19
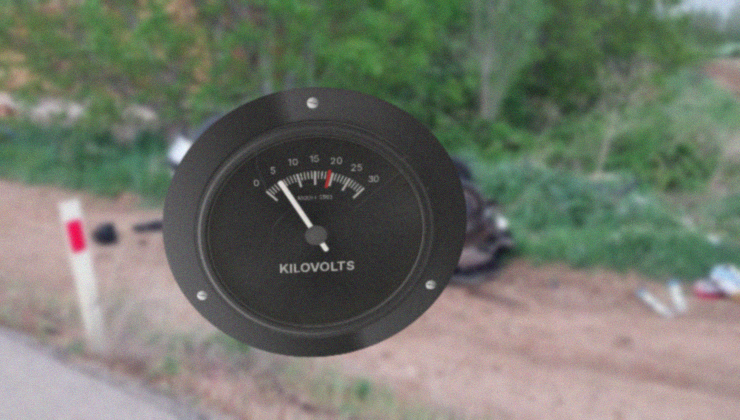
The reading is kV 5
